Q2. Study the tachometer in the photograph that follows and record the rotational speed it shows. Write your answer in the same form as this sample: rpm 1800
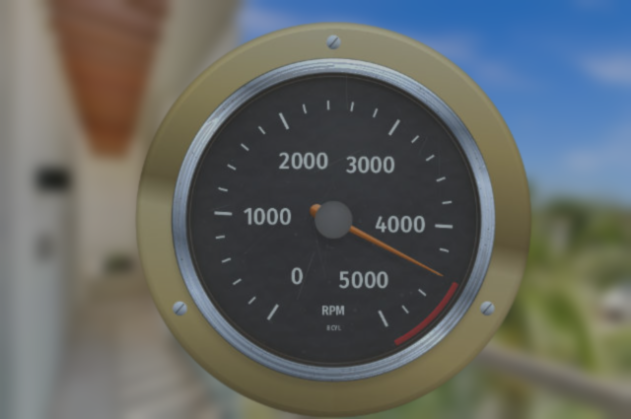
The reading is rpm 4400
